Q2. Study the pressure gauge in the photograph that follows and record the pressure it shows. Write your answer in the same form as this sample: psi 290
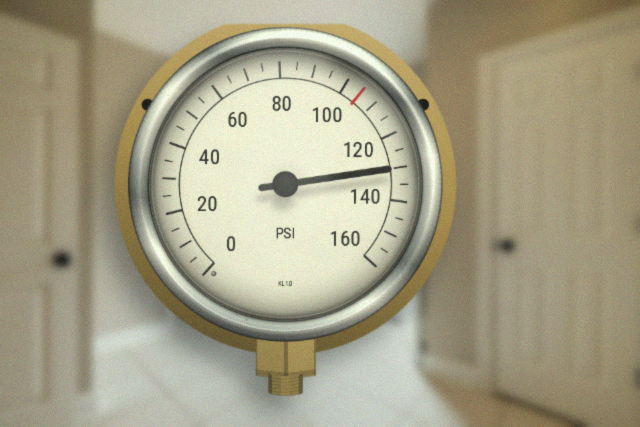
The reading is psi 130
